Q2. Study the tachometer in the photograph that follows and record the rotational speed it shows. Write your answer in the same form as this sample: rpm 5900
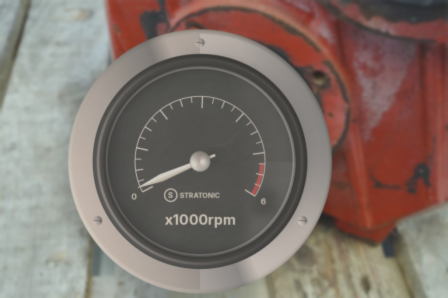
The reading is rpm 125
